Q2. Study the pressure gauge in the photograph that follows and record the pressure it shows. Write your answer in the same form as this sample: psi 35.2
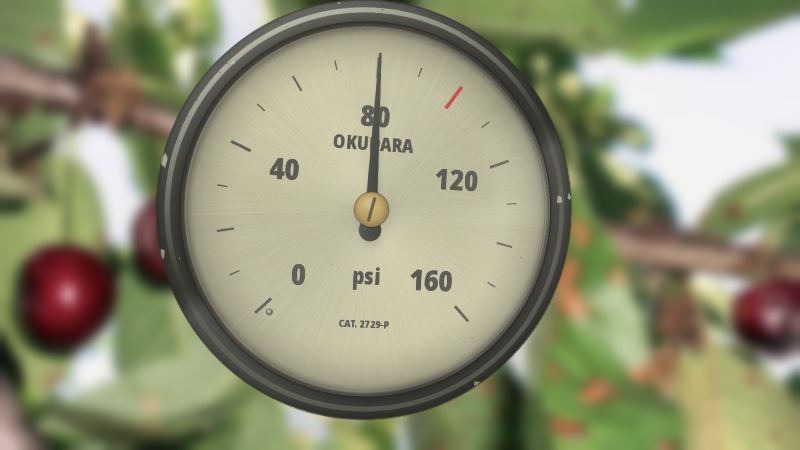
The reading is psi 80
